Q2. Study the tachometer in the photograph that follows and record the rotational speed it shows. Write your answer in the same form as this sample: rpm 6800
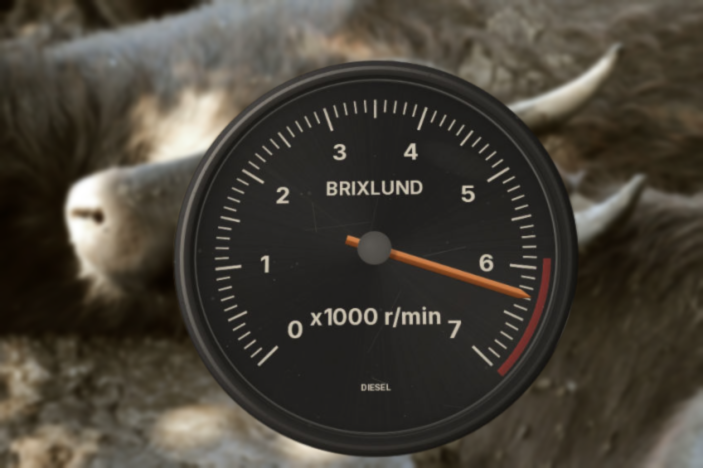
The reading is rpm 6300
